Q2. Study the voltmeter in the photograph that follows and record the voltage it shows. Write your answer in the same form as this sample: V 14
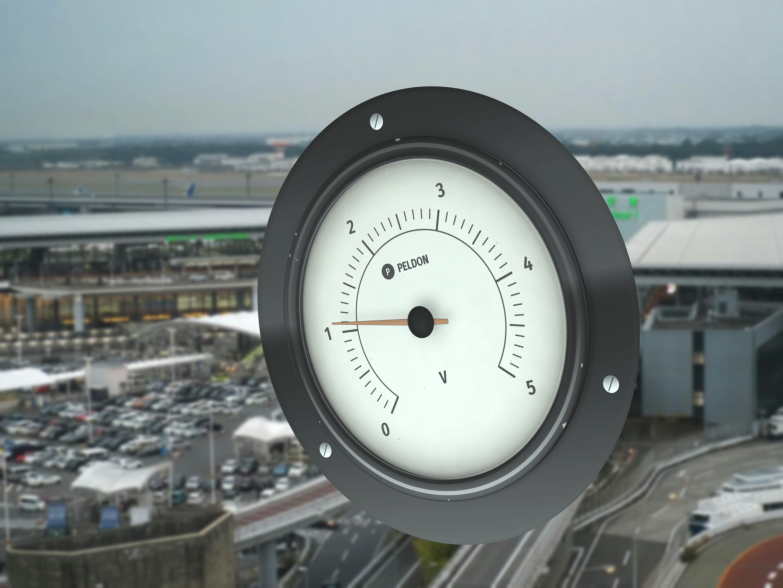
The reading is V 1.1
